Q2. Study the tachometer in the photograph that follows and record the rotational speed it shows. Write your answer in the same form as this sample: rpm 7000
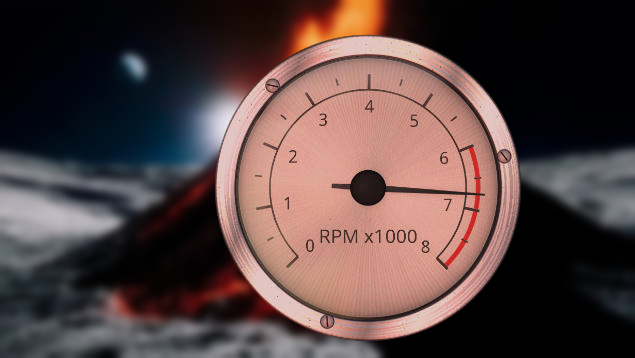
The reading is rpm 6750
